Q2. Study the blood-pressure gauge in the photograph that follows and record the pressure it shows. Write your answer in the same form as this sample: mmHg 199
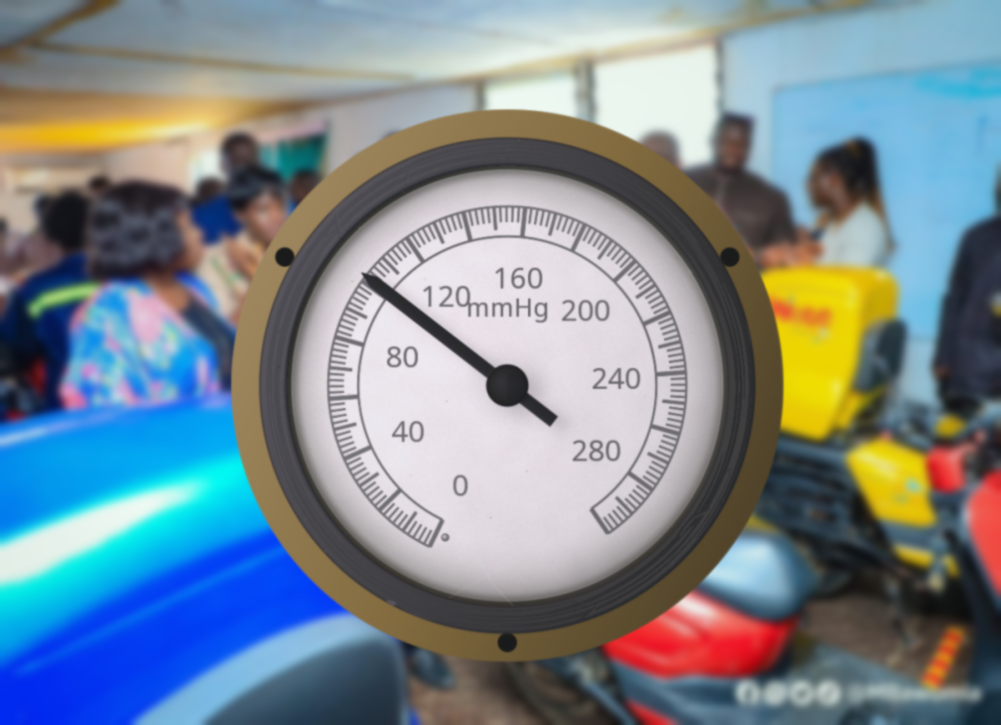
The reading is mmHg 102
